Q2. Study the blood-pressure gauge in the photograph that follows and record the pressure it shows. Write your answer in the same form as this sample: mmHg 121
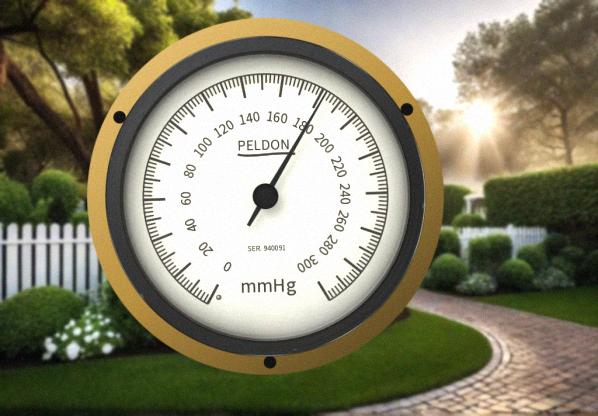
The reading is mmHg 182
